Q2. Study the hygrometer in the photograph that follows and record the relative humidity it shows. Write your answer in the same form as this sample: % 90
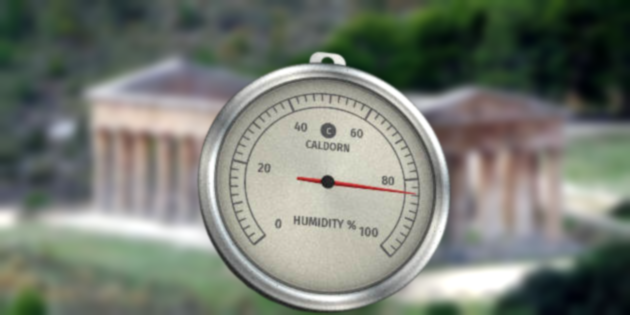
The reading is % 84
